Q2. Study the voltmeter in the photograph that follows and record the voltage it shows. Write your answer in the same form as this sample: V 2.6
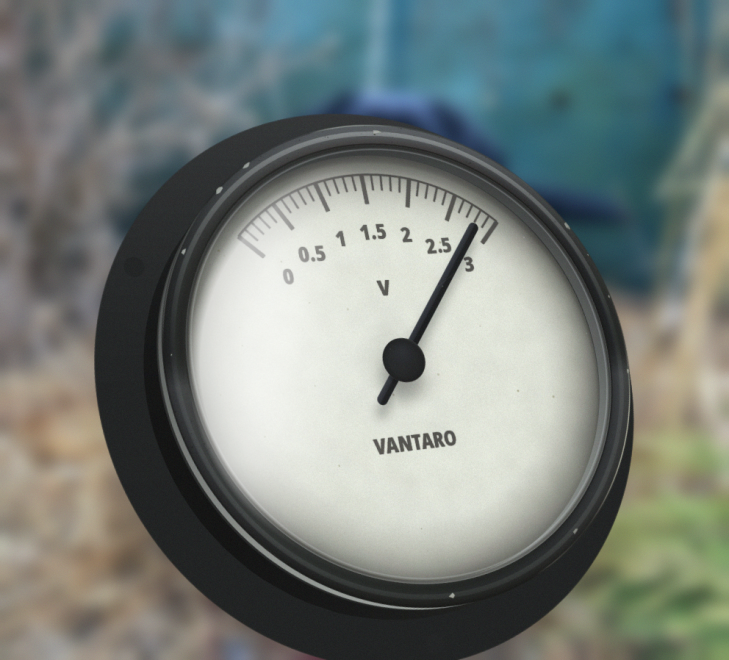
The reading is V 2.8
